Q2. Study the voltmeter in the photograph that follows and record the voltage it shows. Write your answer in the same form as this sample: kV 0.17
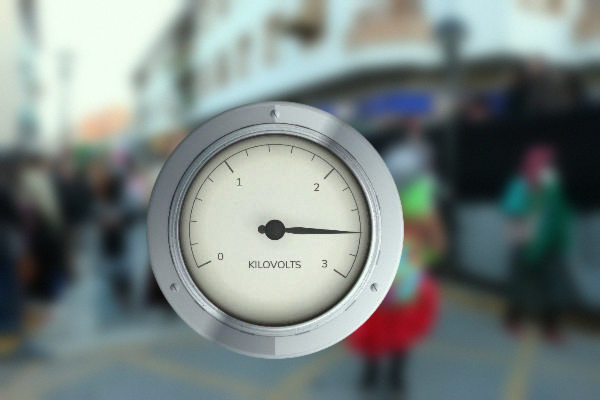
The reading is kV 2.6
